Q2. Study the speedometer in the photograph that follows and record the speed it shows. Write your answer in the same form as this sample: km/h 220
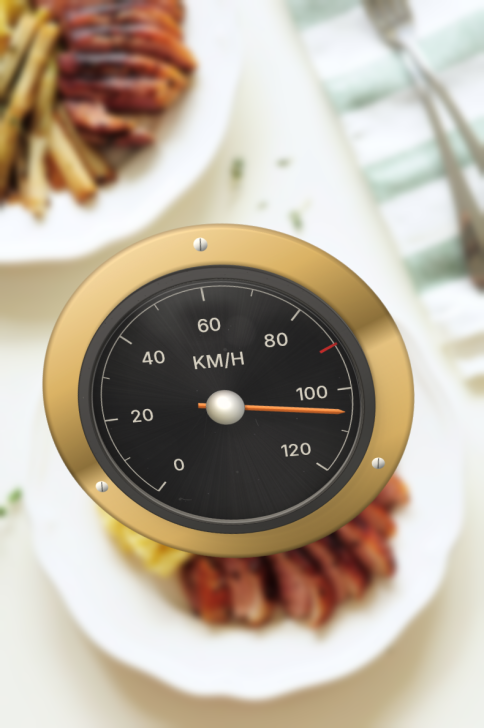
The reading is km/h 105
